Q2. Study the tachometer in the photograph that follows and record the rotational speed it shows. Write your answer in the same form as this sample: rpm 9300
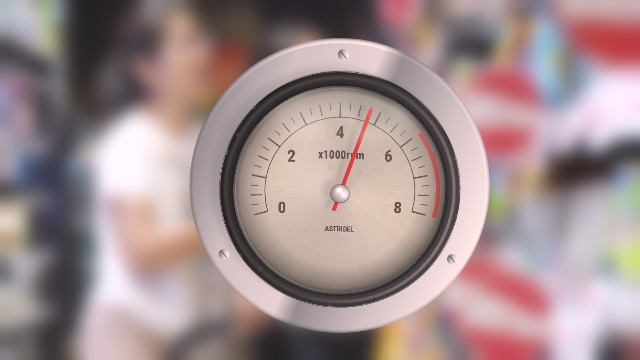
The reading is rpm 4750
